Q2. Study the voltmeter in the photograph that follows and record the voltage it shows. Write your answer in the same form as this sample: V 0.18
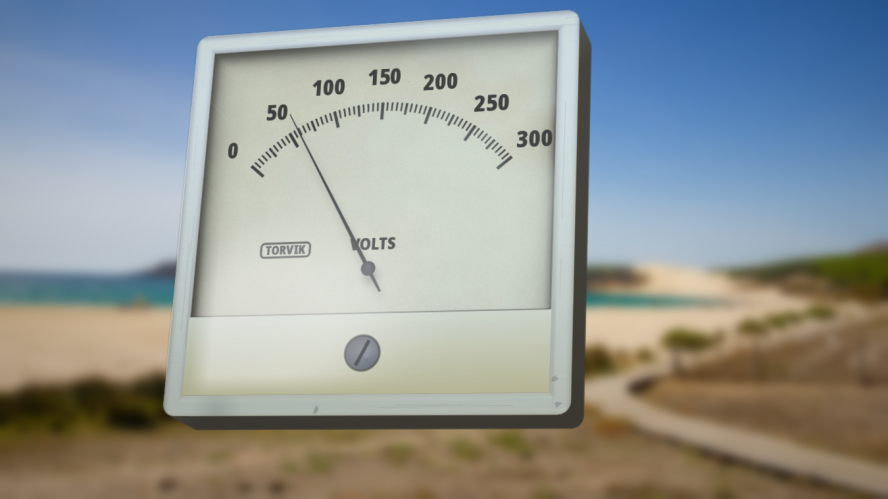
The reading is V 60
